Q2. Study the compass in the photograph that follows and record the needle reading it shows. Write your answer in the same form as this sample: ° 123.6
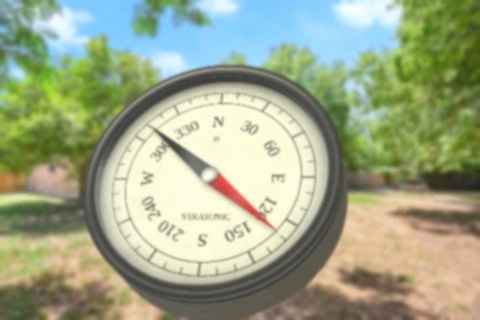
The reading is ° 130
